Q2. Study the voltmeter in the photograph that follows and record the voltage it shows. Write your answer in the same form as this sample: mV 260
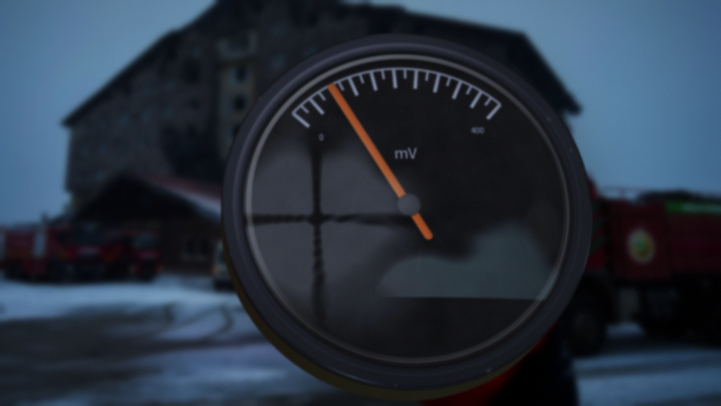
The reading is mV 80
